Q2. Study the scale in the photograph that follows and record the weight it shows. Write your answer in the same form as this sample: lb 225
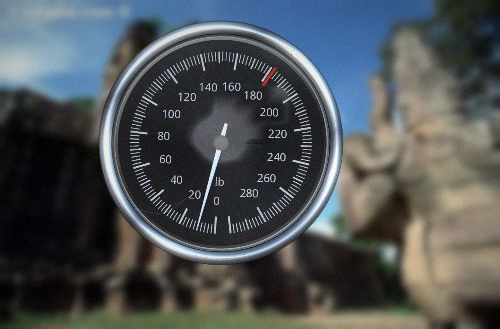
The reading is lb 10
